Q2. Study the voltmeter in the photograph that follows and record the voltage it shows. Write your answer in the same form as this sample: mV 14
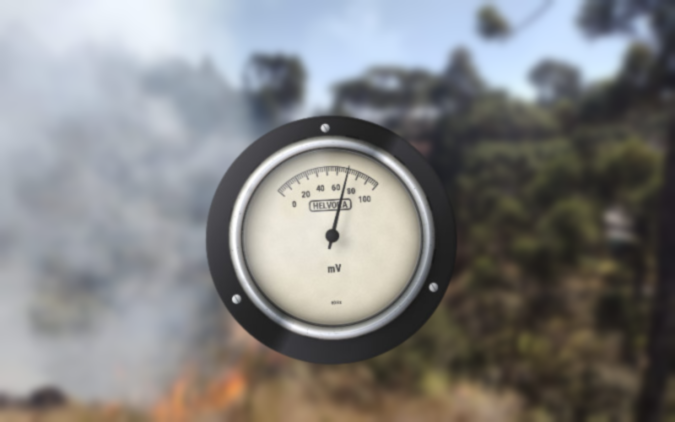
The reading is mV 70
